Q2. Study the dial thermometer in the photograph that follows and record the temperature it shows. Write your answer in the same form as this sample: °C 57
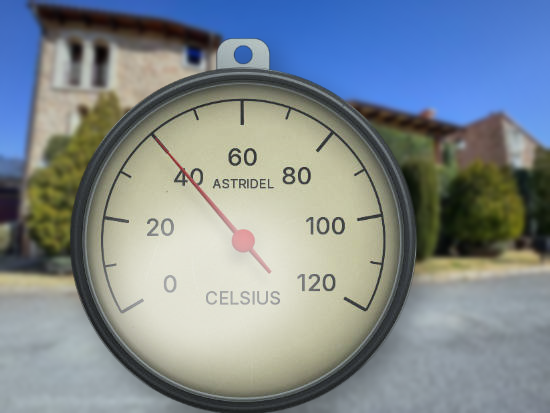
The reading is °C 40
